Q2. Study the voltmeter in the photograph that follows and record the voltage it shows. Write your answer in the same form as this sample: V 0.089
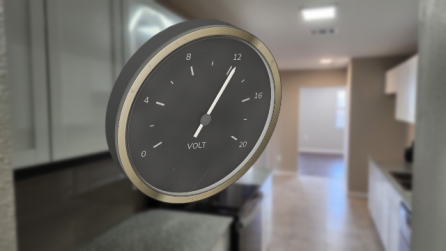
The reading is V 12
